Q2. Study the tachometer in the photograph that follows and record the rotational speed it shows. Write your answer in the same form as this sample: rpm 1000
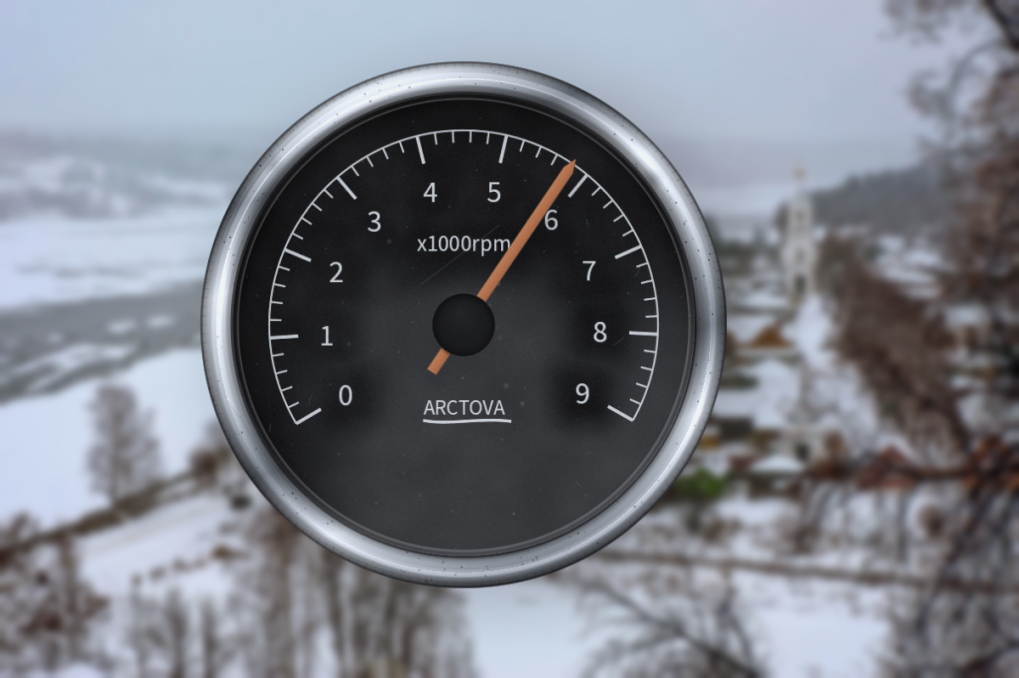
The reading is rpm 5800
